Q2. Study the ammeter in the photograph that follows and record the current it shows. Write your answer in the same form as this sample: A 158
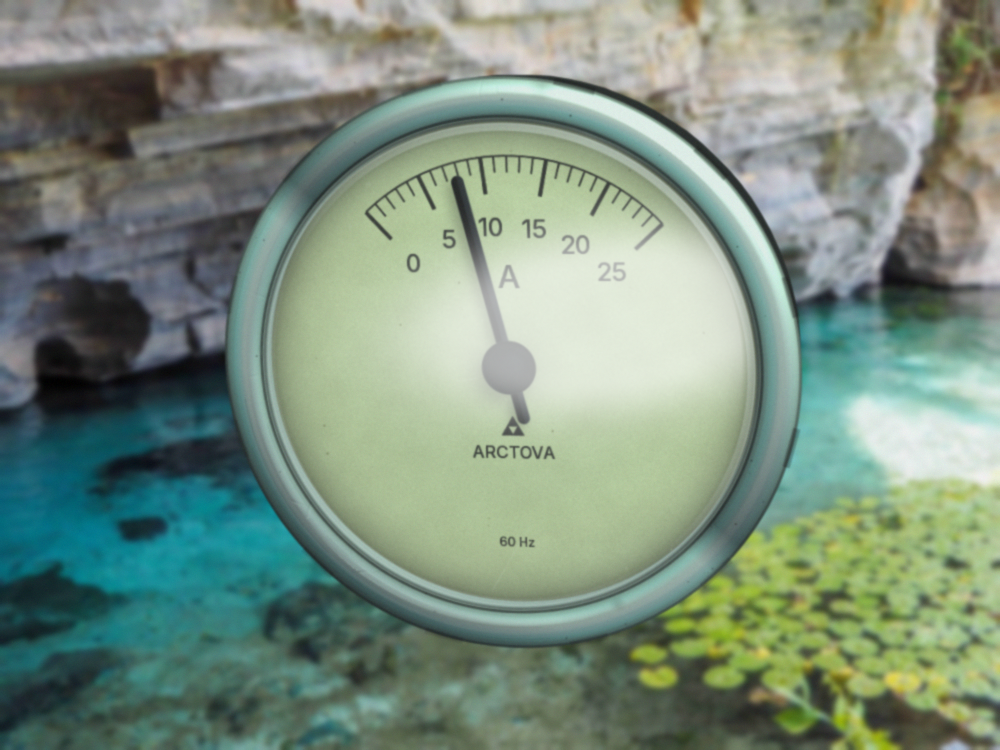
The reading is A 8
